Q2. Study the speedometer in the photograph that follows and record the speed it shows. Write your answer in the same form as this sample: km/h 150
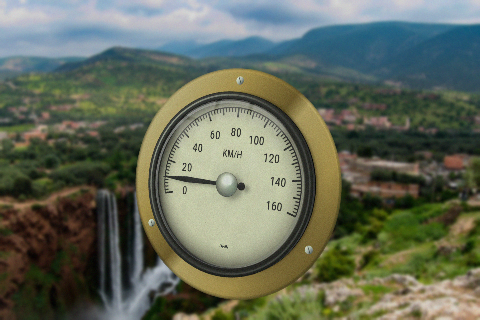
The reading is km/h 10
